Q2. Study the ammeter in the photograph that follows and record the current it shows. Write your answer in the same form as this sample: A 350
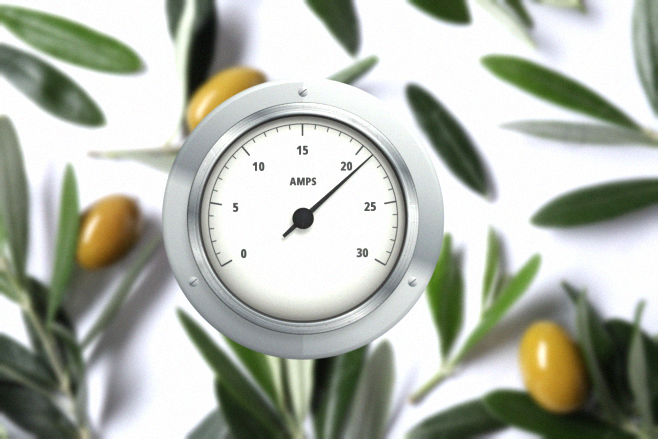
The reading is A 21
